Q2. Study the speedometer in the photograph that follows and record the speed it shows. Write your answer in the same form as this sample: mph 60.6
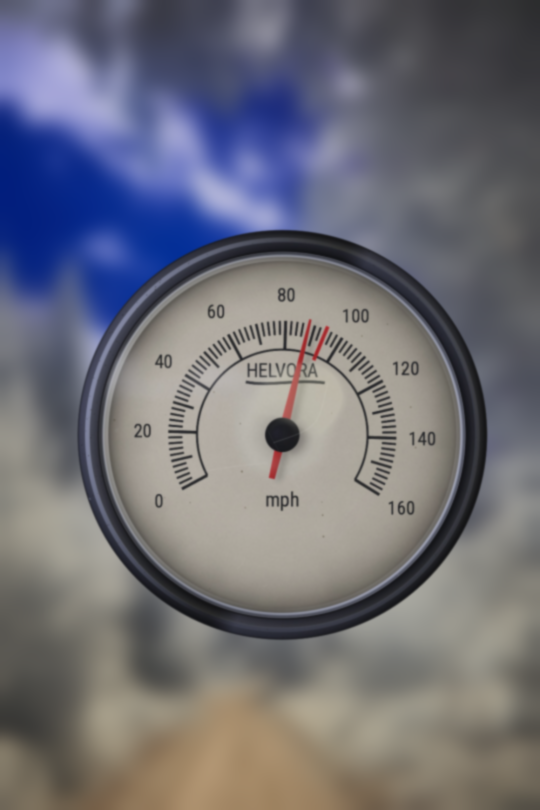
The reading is mph 88
